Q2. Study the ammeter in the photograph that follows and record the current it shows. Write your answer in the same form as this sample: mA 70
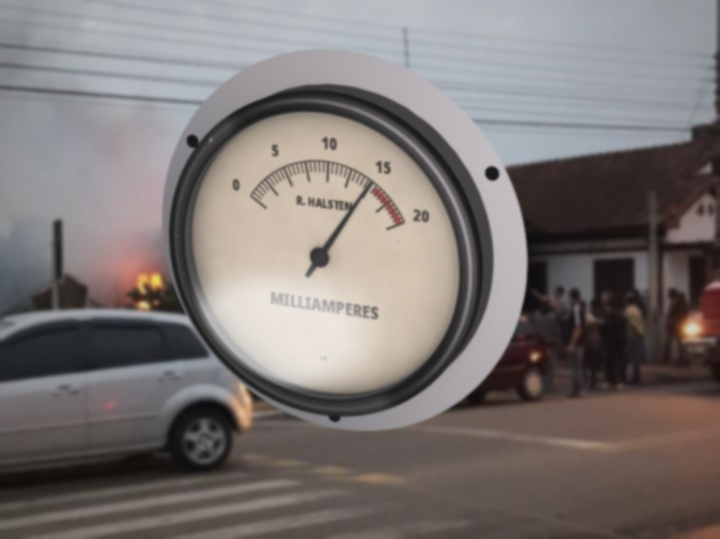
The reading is mA 15
